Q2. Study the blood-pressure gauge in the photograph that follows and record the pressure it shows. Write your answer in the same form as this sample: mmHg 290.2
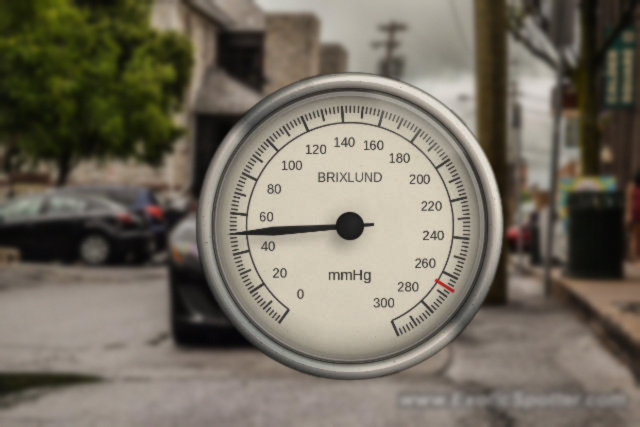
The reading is mmHg 50
